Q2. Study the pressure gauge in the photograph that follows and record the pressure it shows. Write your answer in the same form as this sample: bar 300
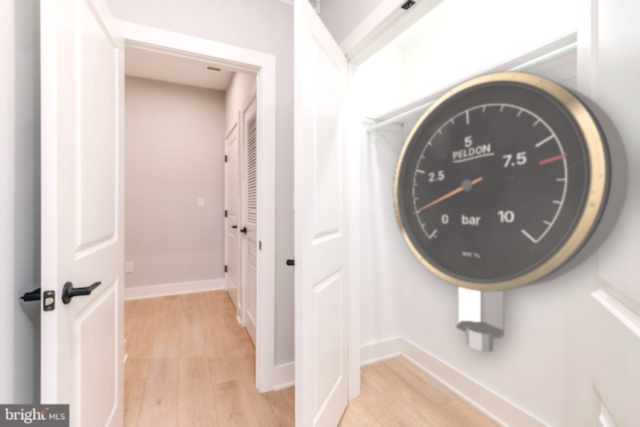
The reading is bar 1
